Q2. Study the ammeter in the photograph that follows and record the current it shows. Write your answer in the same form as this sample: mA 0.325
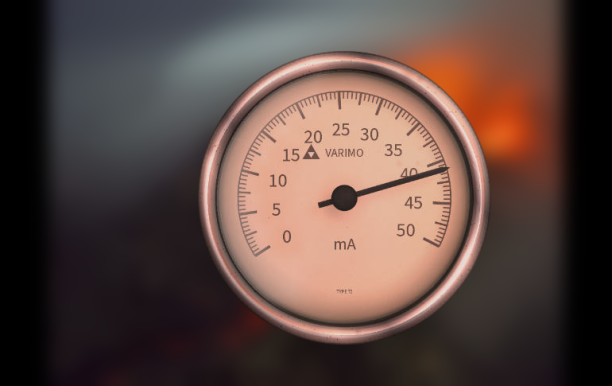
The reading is mA 41
